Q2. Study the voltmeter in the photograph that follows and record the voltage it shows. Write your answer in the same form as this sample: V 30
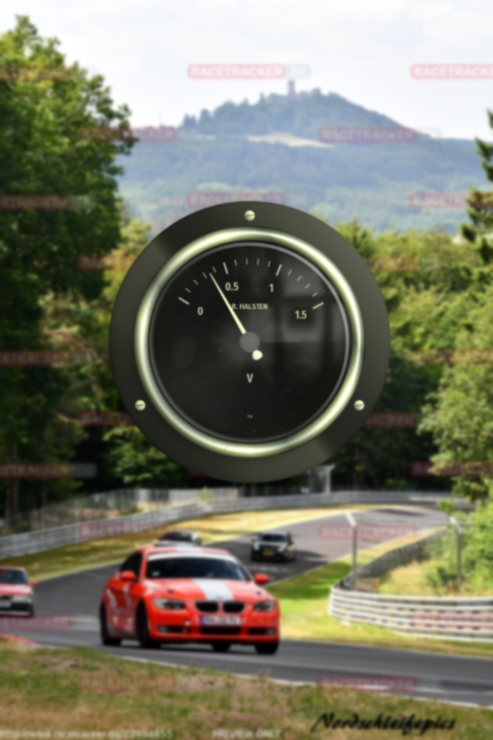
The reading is V 0.35
